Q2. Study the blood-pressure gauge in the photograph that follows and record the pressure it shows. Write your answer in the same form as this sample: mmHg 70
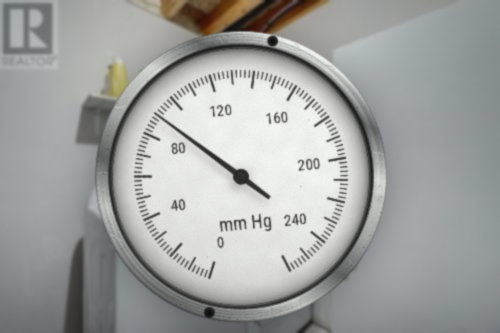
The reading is mmHg 90
